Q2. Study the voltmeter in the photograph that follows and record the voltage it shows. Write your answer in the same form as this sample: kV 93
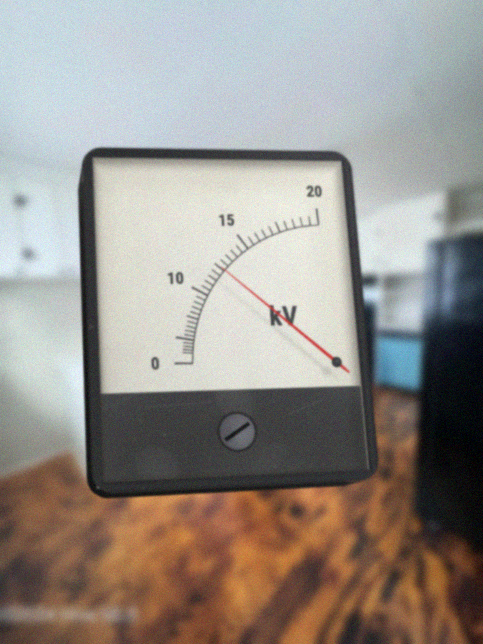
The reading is kV 12.5
